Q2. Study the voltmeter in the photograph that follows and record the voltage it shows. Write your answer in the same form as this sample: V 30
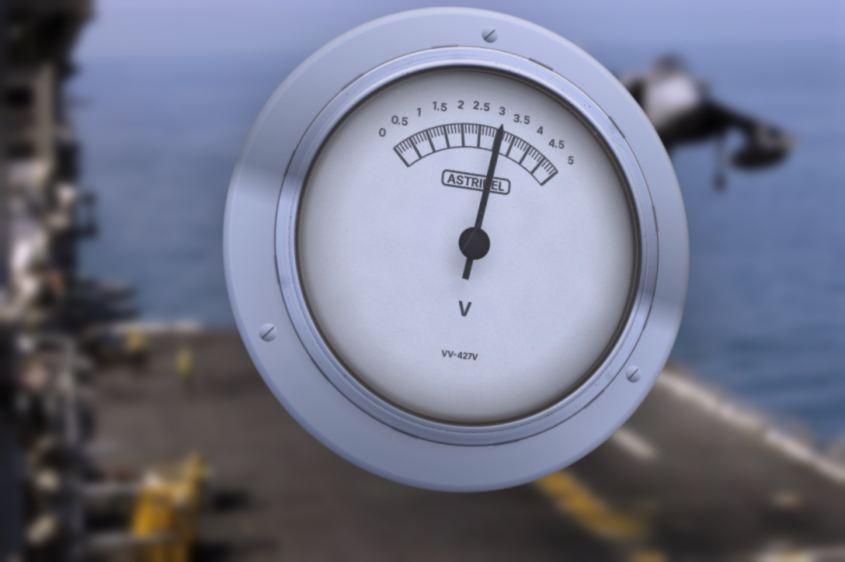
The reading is V 3
